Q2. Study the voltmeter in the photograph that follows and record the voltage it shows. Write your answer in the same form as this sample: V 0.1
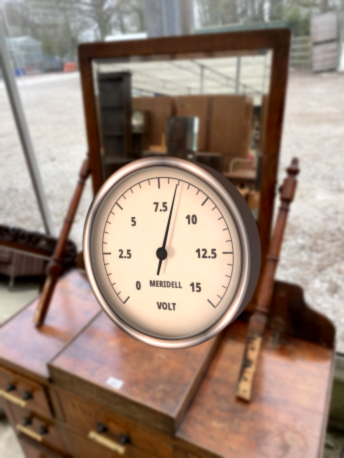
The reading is V 8.5
